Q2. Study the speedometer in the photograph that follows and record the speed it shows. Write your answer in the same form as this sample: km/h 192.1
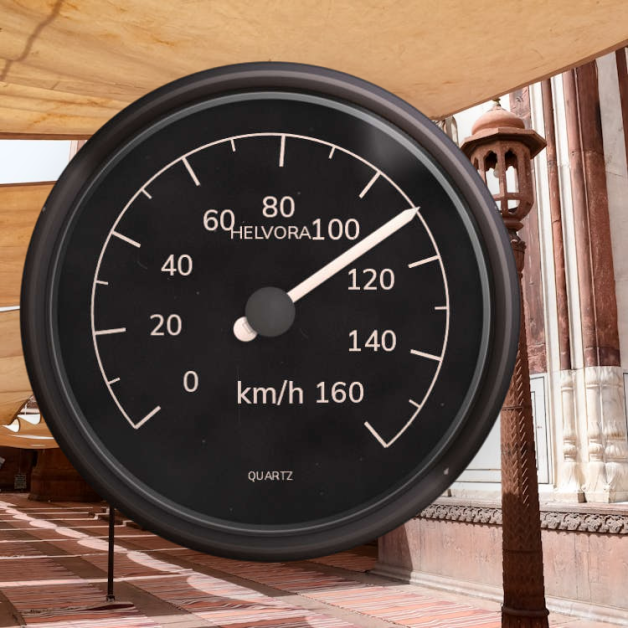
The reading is km/h 110
